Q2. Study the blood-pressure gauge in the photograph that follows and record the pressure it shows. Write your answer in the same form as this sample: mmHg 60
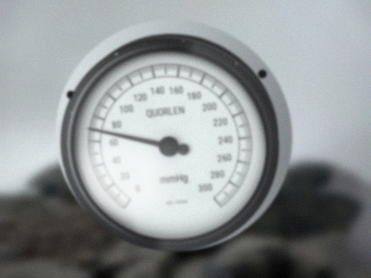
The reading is mmHg 70
